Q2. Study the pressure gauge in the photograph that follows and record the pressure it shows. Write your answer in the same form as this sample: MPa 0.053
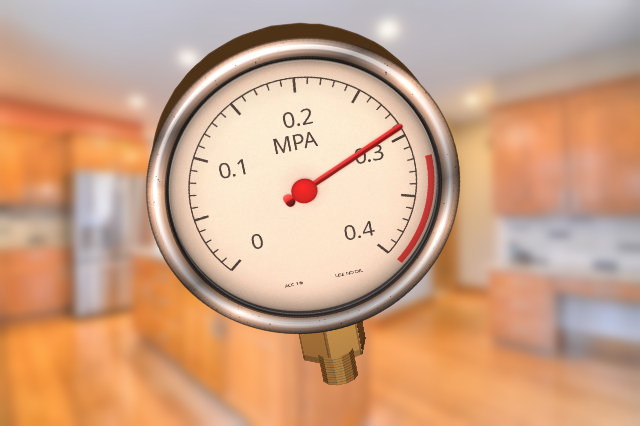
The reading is MPa 0.29
